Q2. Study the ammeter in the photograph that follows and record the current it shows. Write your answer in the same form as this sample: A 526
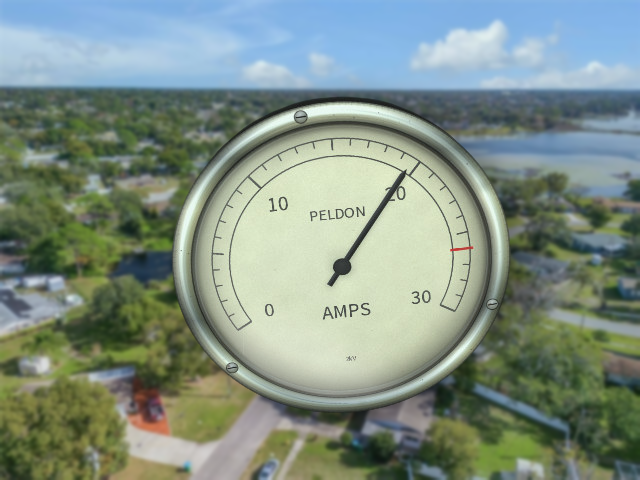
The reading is A 19.5
